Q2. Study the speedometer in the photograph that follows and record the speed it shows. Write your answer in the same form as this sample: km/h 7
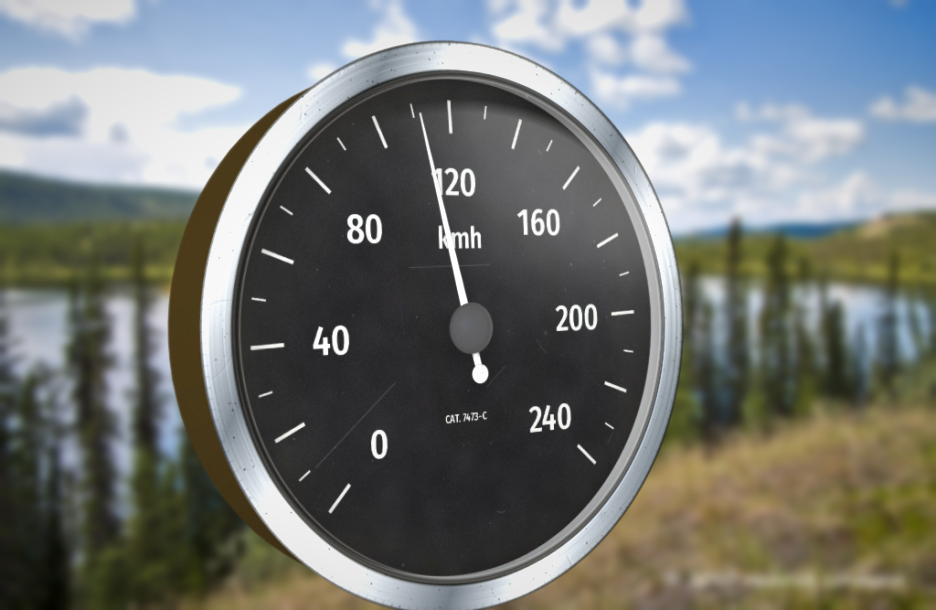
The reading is km/h 110
